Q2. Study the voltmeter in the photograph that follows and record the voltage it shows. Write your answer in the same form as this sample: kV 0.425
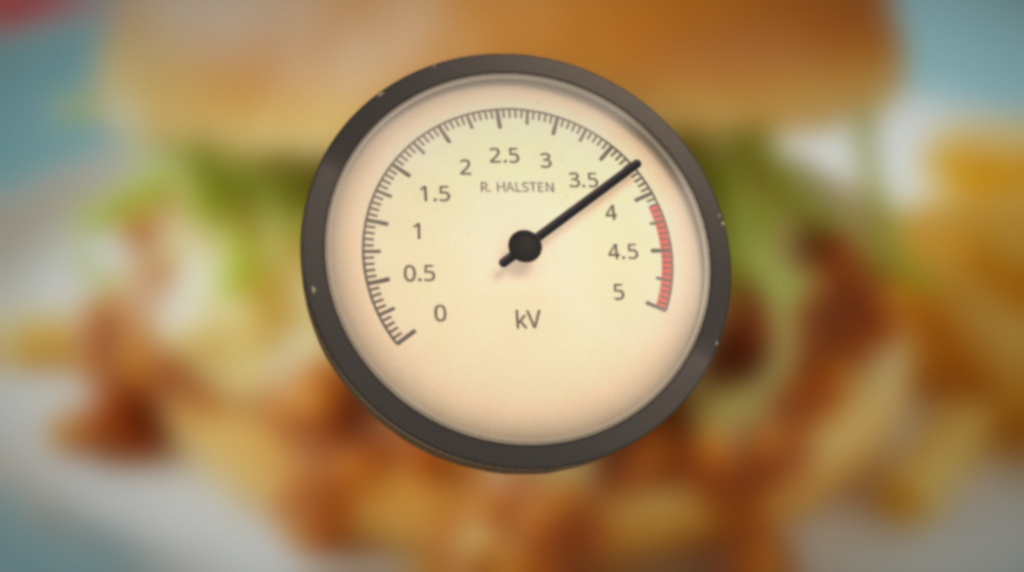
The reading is kV 3.75
